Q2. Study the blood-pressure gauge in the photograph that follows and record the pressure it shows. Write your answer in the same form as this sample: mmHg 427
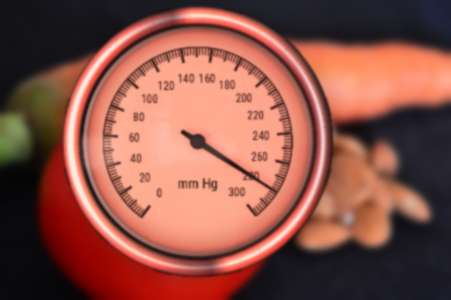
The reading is mmHg 280
